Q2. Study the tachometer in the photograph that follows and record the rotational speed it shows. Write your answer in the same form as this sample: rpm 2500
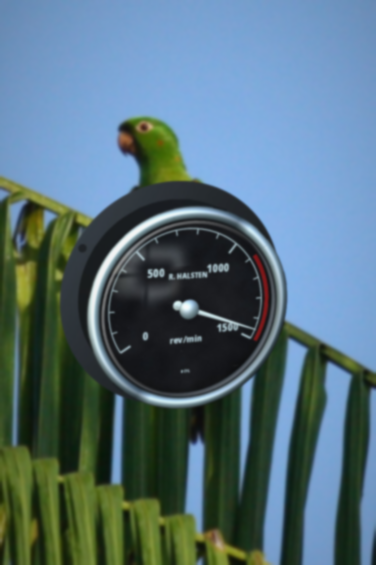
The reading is rpm 1450
